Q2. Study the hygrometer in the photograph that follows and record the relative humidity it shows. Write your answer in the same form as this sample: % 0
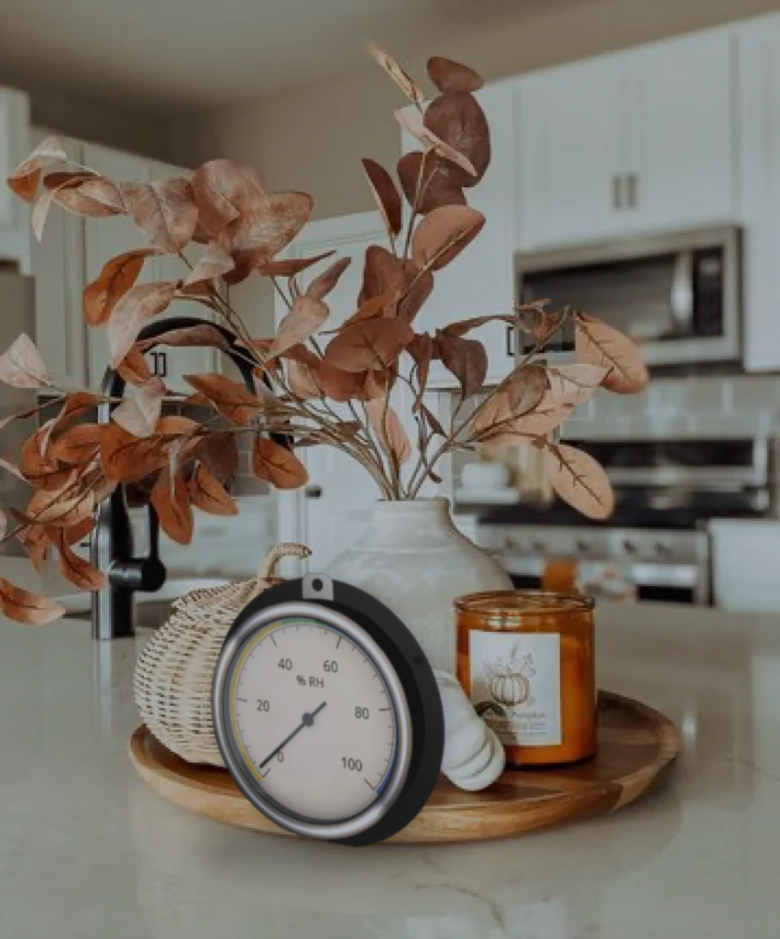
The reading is % 2
